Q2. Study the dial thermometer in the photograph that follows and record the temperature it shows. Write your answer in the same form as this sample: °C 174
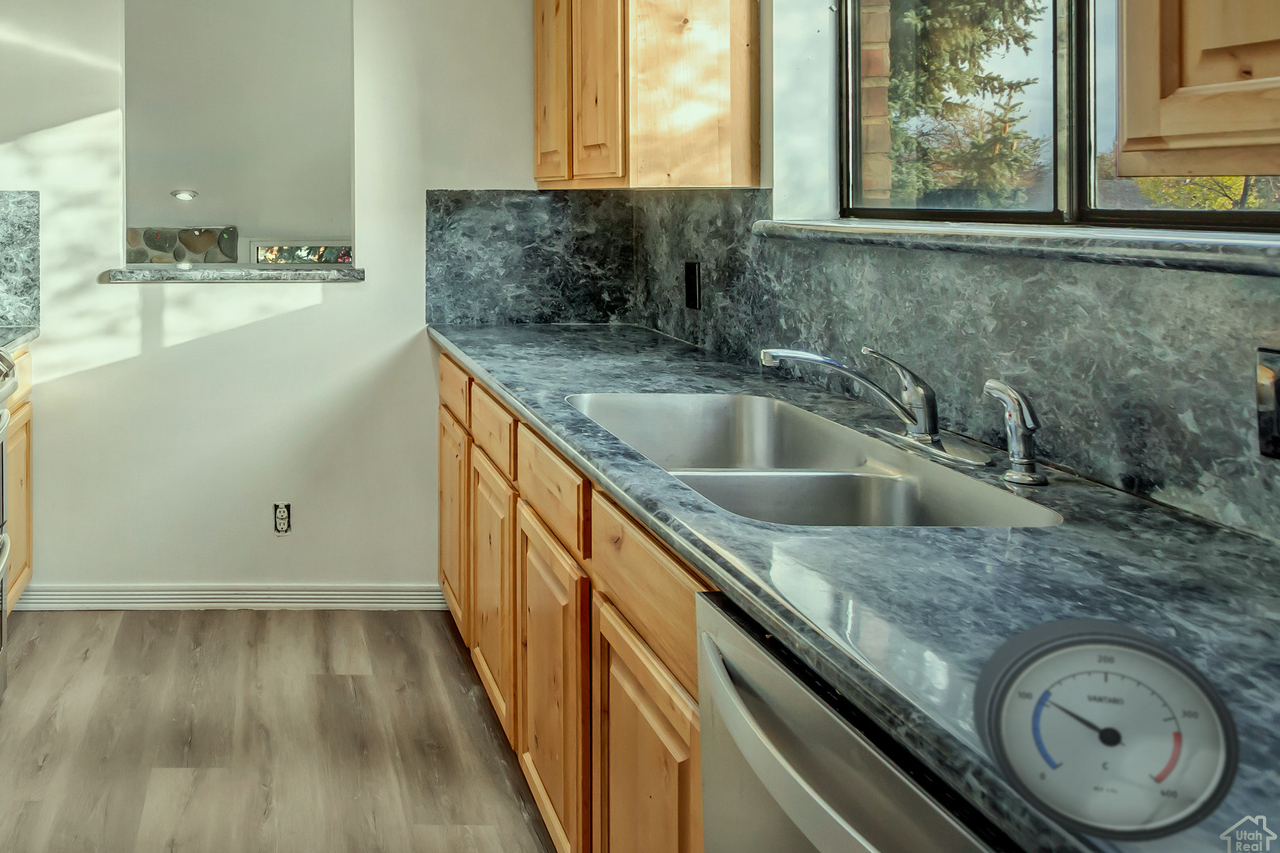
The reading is °C 110
